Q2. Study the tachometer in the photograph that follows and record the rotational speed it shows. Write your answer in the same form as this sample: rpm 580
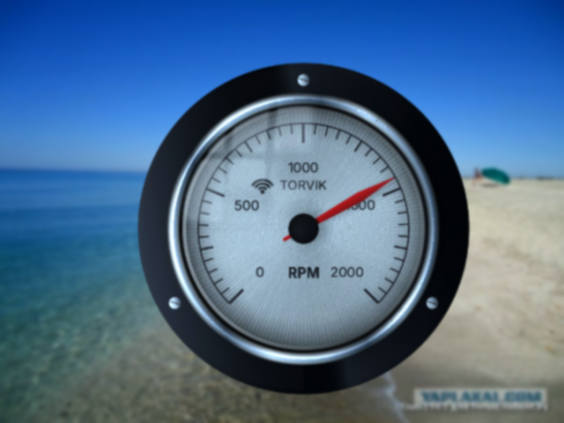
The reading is rpm 1450
